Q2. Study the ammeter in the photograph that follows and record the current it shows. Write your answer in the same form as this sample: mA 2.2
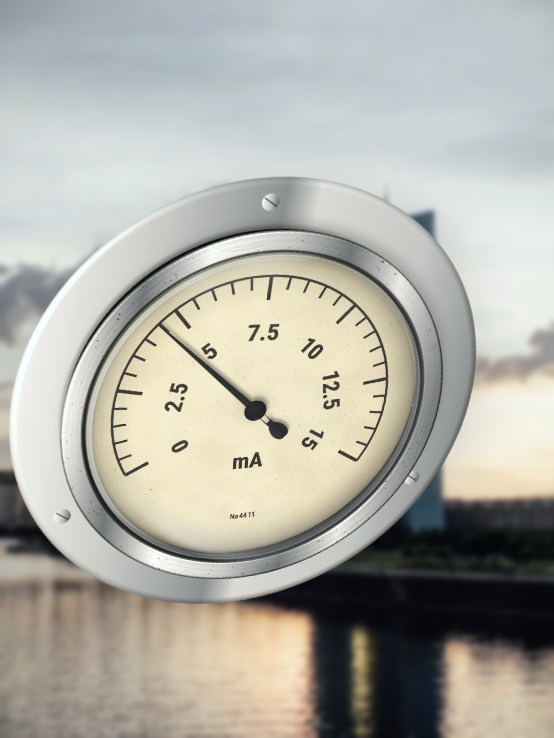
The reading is mA 4.5
